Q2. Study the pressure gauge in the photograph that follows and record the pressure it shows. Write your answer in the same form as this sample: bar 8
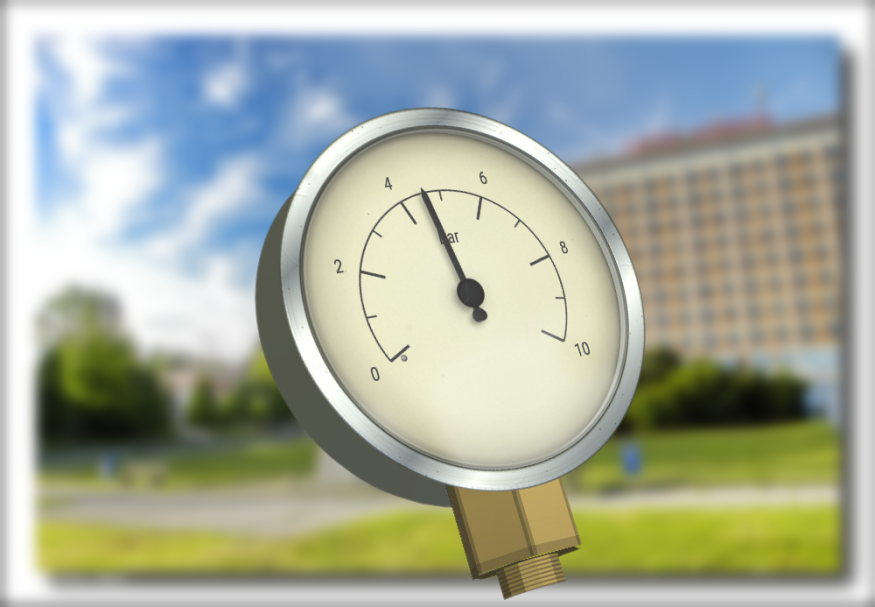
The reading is bar 4.5
